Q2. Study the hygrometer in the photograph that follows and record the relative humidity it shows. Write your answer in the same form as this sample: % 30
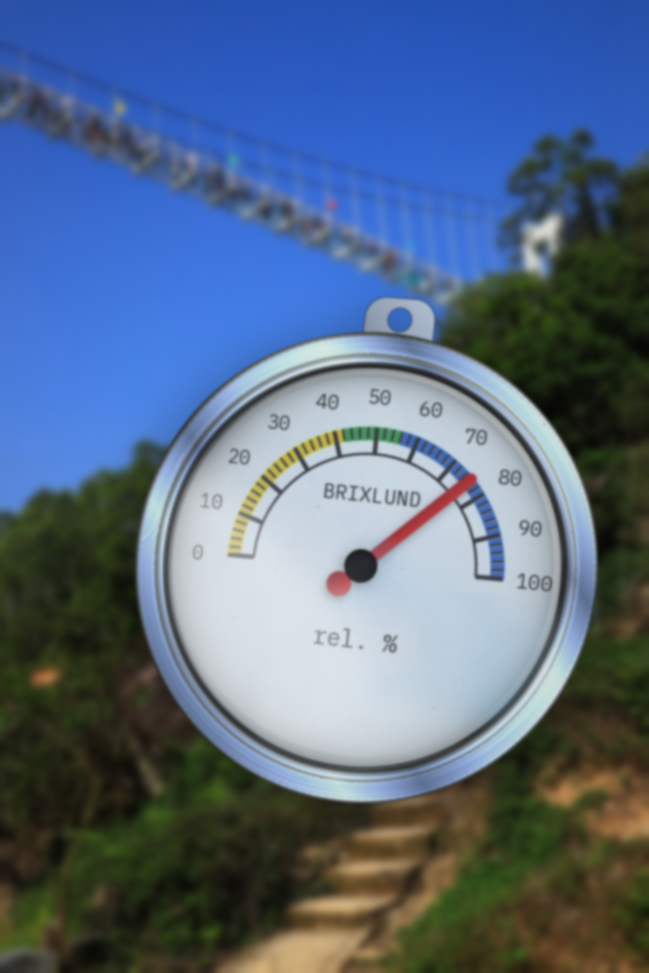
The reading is % 76
